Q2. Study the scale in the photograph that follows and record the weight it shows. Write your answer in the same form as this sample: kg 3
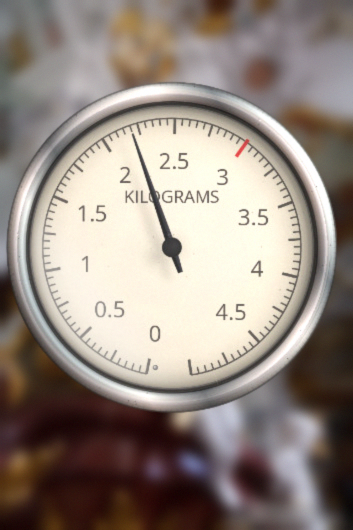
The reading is kg 2.2
